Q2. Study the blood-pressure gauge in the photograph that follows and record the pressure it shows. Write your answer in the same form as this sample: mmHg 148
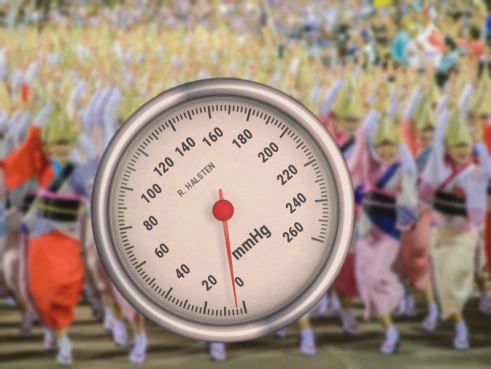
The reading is mmHg 4
